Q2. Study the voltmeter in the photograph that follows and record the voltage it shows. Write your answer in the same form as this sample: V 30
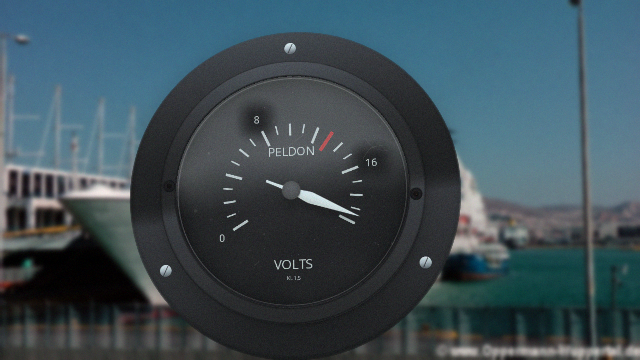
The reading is V 19.5
